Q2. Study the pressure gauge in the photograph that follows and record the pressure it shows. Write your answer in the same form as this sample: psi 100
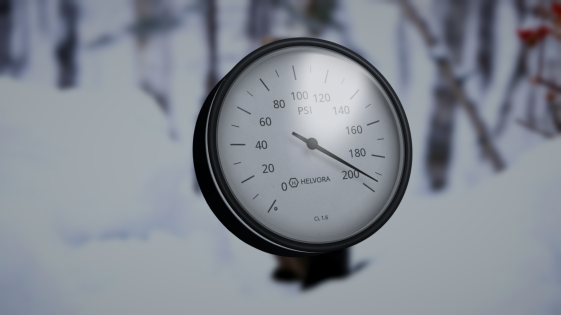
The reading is psi 195
